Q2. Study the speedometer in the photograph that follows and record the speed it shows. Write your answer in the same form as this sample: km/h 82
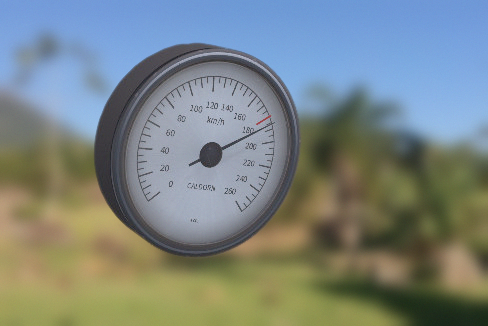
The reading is km/h 185
